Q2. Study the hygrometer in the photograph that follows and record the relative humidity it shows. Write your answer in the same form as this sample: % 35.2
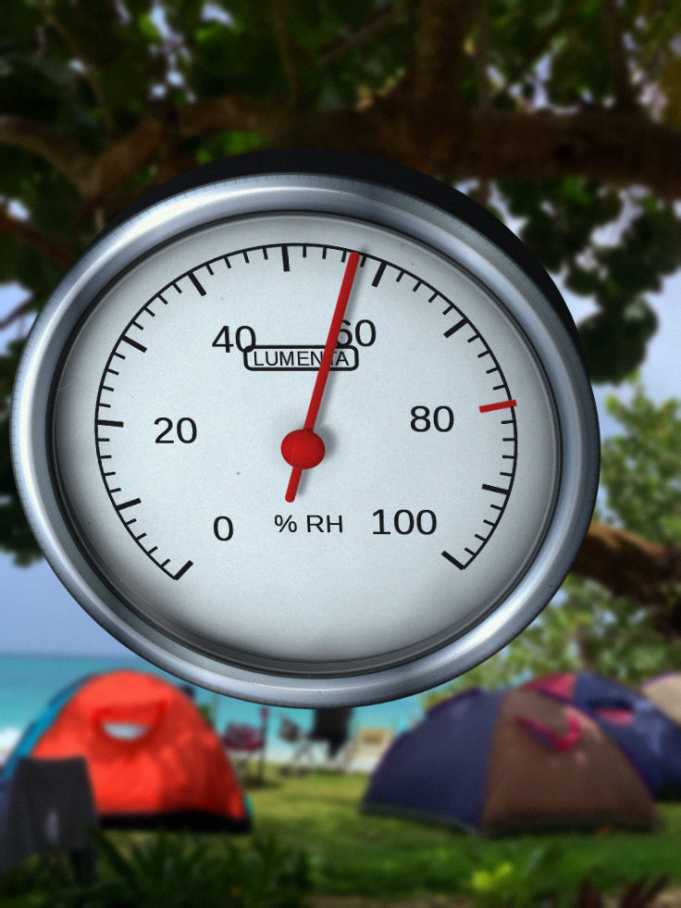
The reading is % 57
